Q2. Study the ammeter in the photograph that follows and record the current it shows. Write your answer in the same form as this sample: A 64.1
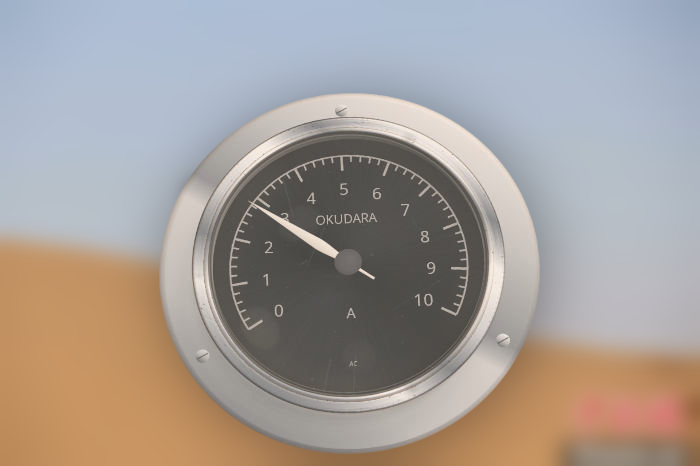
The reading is A 2.8
